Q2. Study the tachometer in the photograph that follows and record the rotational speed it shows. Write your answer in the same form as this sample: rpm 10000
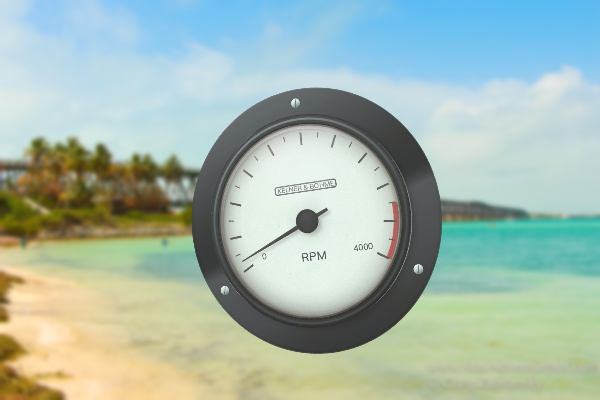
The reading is rpm 100
